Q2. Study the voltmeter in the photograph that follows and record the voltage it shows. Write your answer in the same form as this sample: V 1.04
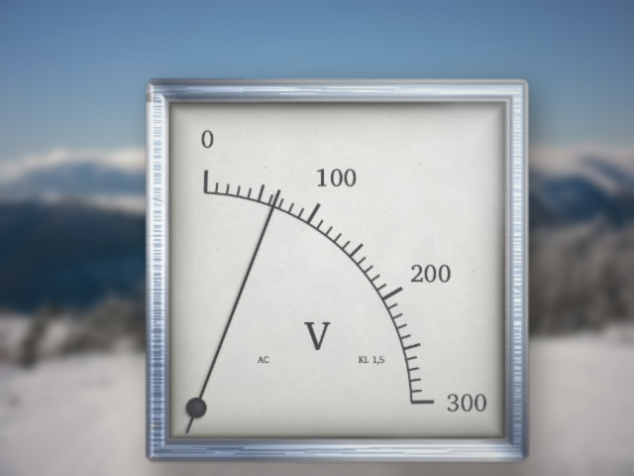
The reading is V 65
